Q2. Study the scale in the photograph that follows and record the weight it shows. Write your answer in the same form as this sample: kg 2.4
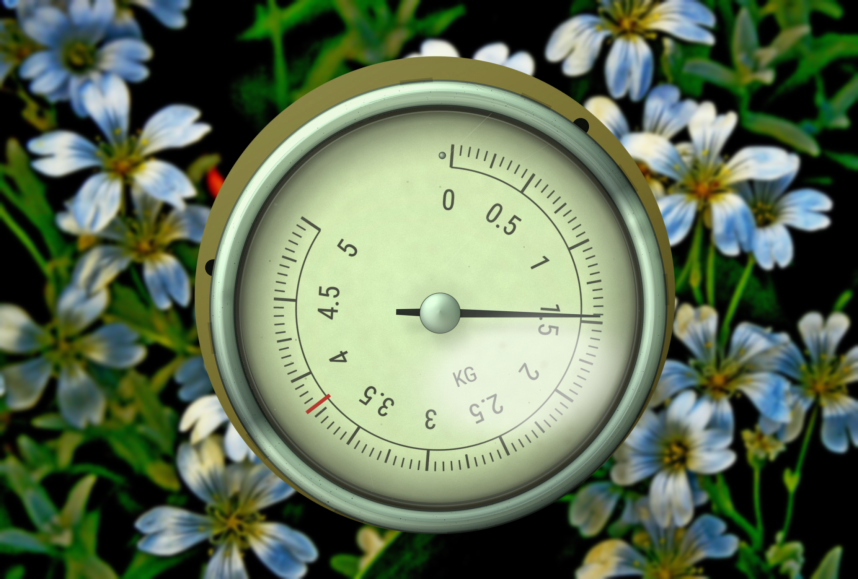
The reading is kg 1.45
